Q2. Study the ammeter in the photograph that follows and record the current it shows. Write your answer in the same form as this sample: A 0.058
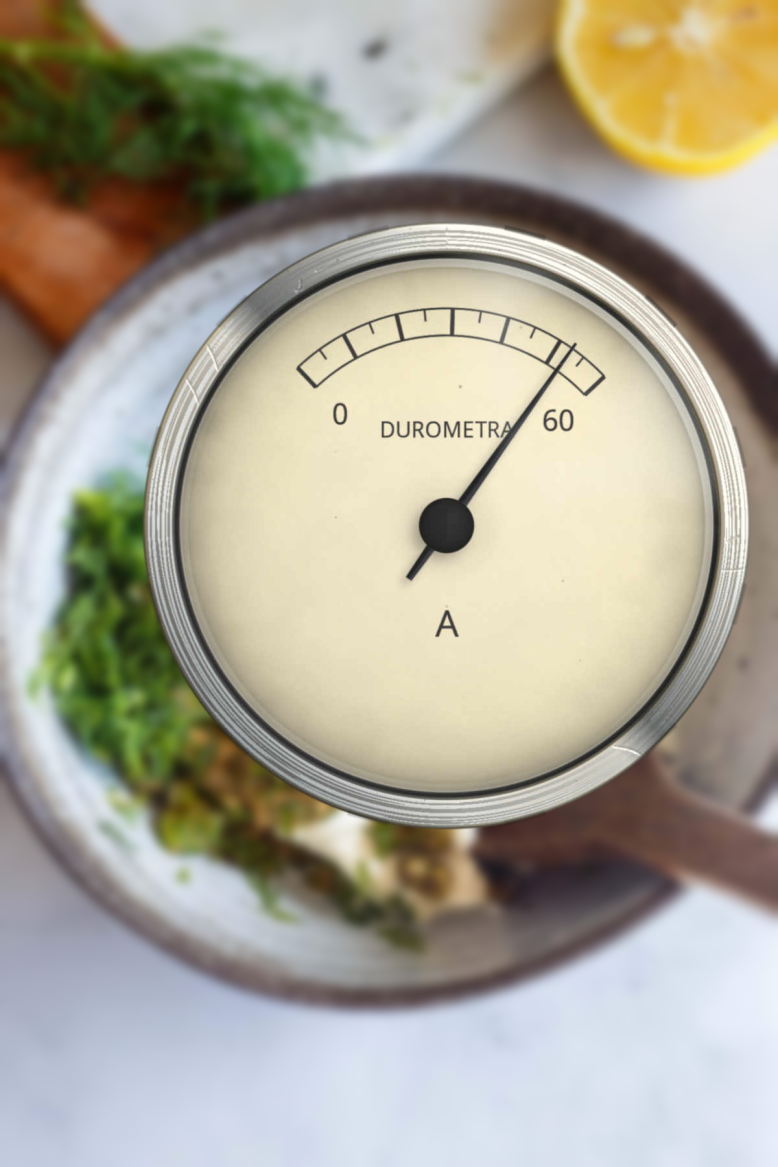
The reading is A 52.5
